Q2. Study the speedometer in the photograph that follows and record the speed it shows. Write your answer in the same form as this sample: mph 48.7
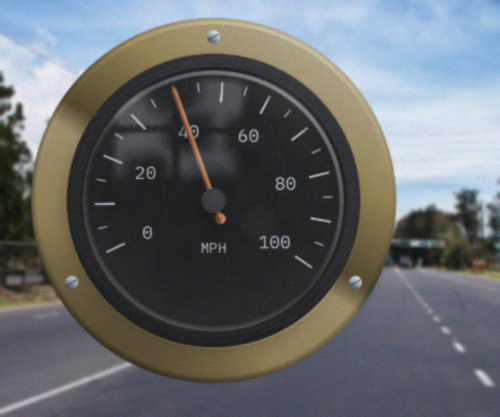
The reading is mph 40
